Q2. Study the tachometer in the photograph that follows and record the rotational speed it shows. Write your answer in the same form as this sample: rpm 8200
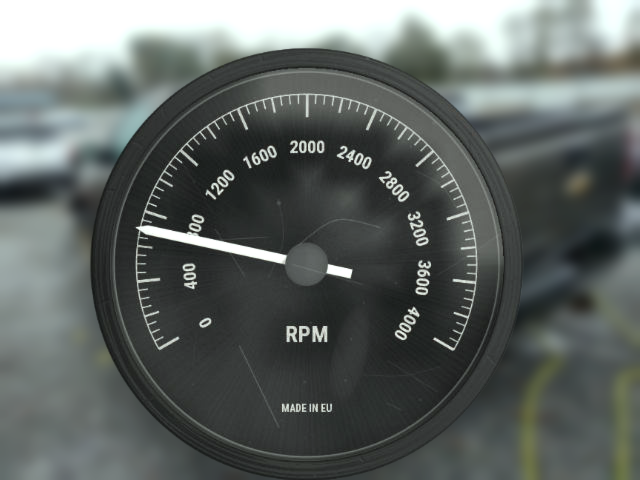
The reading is rpm 700
